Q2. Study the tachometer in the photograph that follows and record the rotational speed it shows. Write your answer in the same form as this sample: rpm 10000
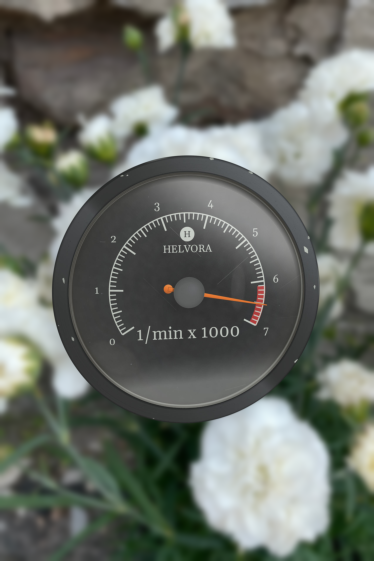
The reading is rpm 6500
